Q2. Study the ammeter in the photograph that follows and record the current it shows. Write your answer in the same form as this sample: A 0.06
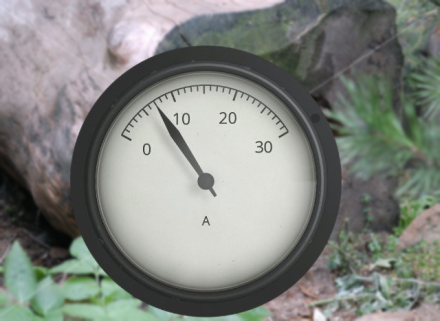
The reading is A 7
